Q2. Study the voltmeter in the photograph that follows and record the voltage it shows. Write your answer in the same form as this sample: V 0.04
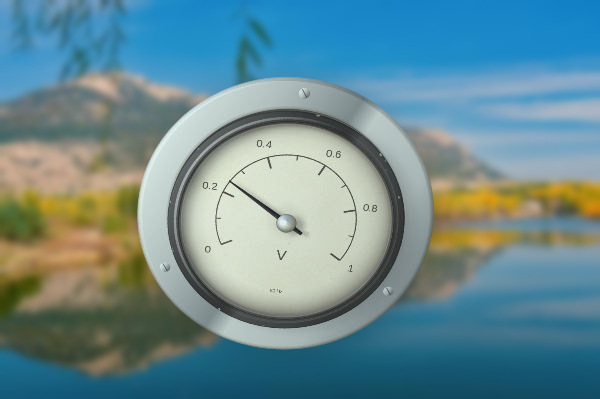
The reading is V 0.25
